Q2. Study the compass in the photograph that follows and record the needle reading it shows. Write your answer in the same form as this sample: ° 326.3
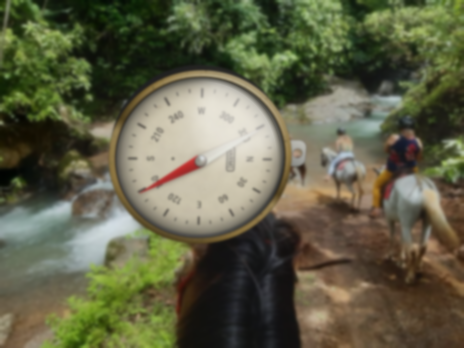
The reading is ° 150
